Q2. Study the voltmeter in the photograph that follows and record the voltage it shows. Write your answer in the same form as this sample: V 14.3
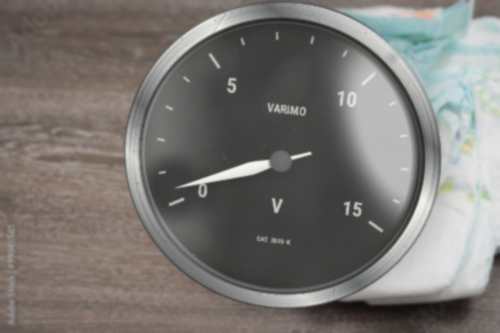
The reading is V 0.5
